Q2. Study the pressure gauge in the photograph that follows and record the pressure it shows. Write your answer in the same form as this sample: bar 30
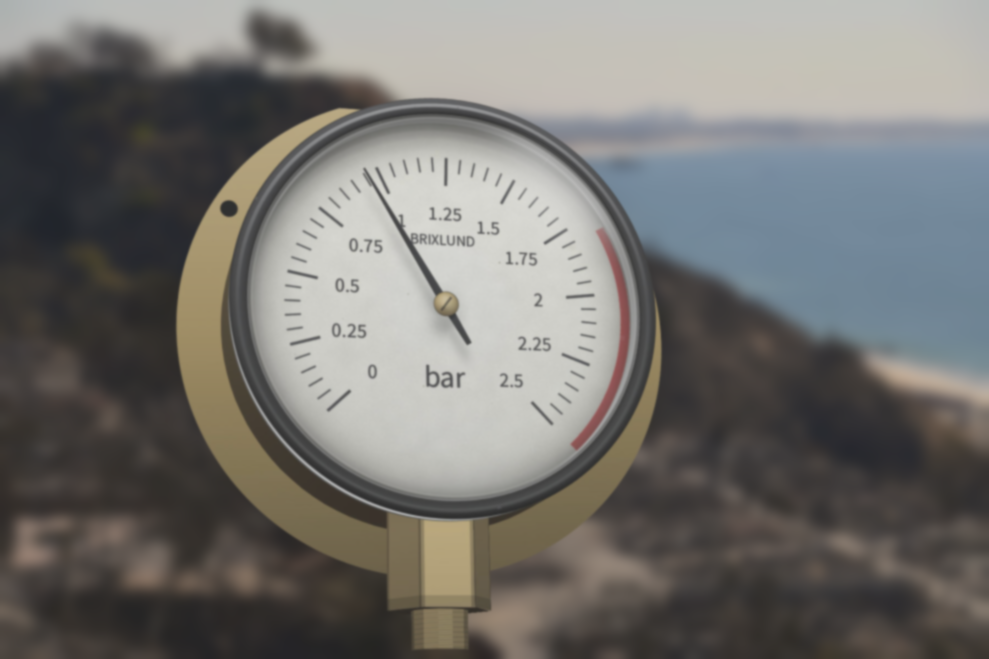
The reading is bar 0.95
